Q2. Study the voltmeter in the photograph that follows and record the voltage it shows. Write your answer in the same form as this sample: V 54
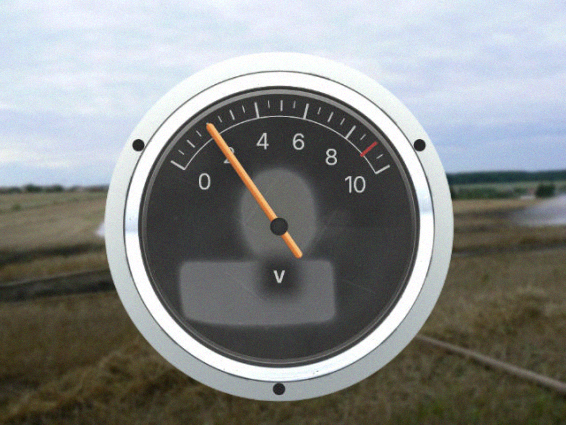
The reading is V 2
